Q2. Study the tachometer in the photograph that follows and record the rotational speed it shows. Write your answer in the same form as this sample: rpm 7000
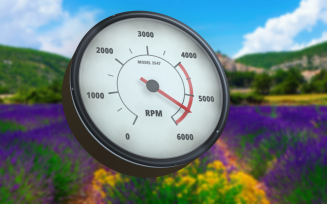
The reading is rpm 5500
